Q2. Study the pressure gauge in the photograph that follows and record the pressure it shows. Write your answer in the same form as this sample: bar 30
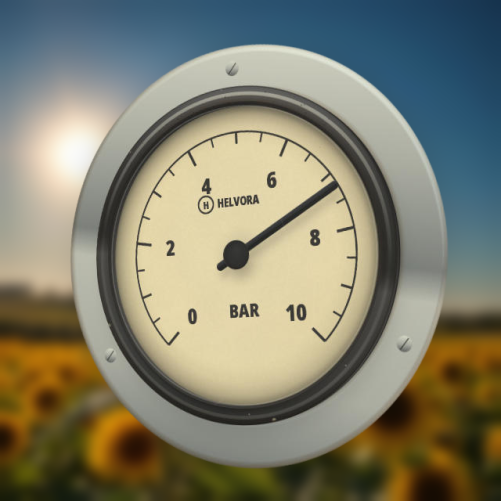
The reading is bar 7.25
